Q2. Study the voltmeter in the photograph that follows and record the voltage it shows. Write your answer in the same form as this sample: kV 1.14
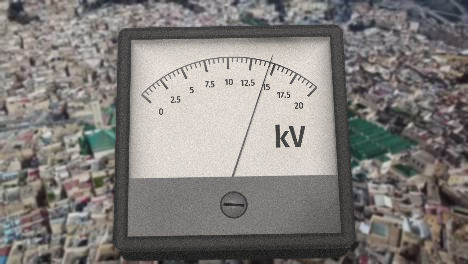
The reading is kV 14.5
